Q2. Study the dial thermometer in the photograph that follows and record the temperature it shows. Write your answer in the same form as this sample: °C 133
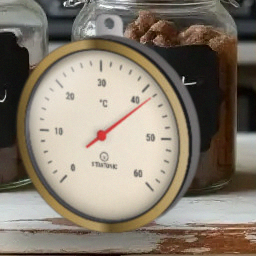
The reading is °C 42
